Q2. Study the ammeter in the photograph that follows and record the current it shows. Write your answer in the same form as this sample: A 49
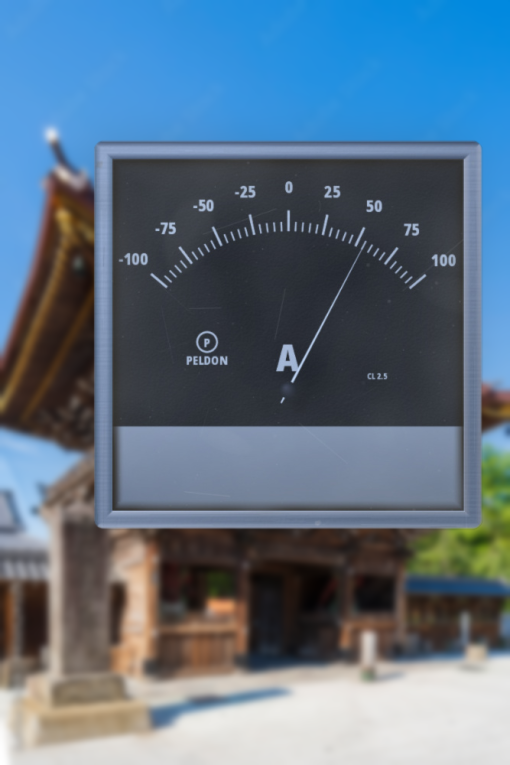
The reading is A 55
